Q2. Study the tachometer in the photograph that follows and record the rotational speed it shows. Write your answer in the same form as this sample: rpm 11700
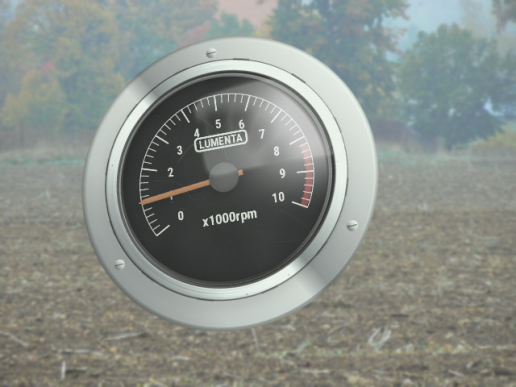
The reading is rpm 1000
